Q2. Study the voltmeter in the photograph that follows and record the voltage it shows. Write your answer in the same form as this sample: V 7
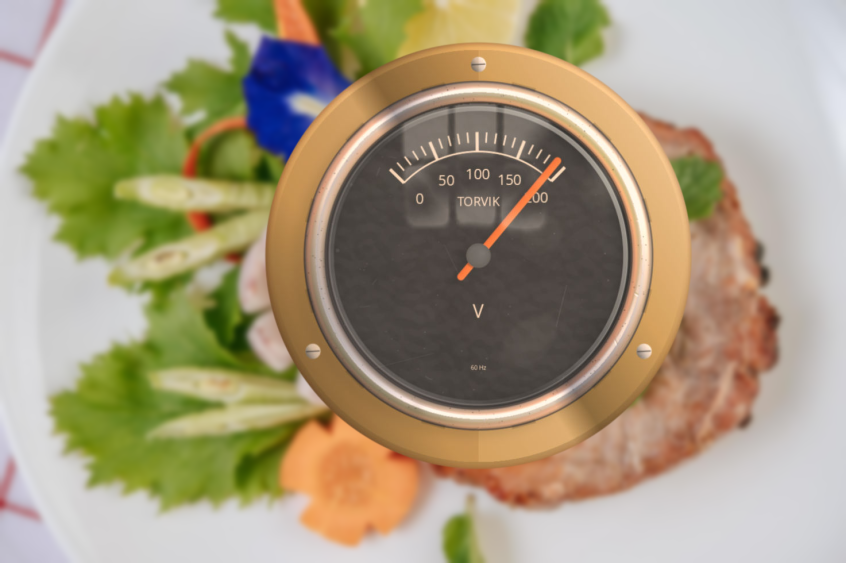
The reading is V 190
